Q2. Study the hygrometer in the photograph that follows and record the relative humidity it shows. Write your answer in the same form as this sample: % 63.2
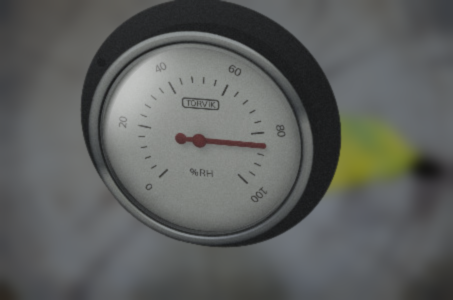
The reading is % 84
